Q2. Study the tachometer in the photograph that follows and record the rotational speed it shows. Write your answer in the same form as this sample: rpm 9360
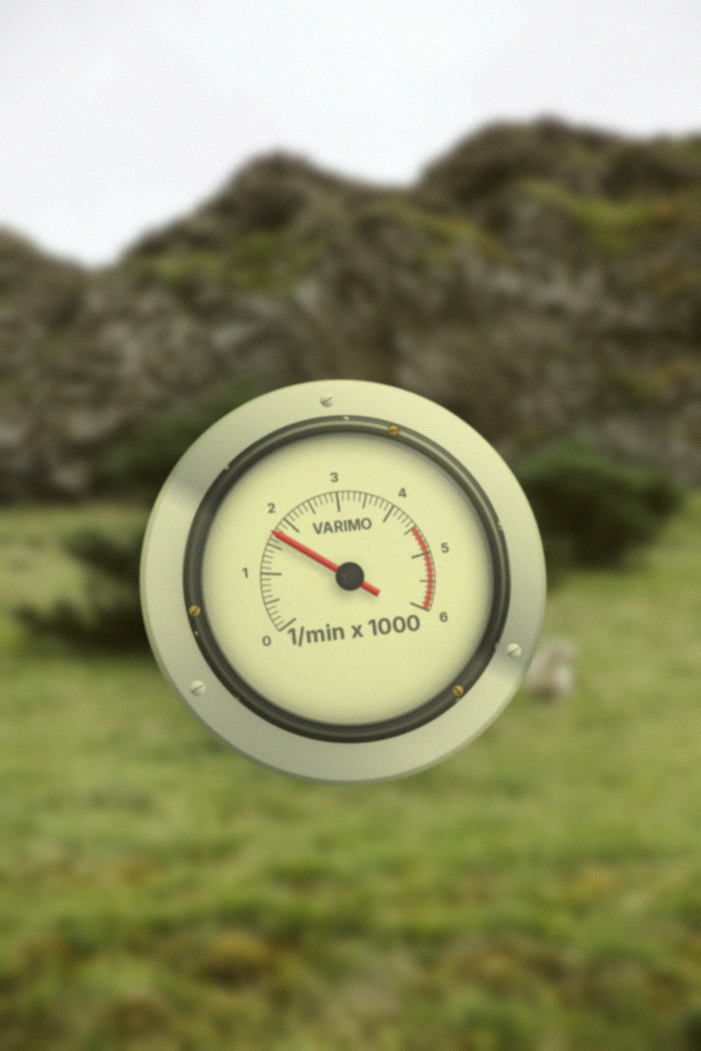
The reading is rpm 1700
